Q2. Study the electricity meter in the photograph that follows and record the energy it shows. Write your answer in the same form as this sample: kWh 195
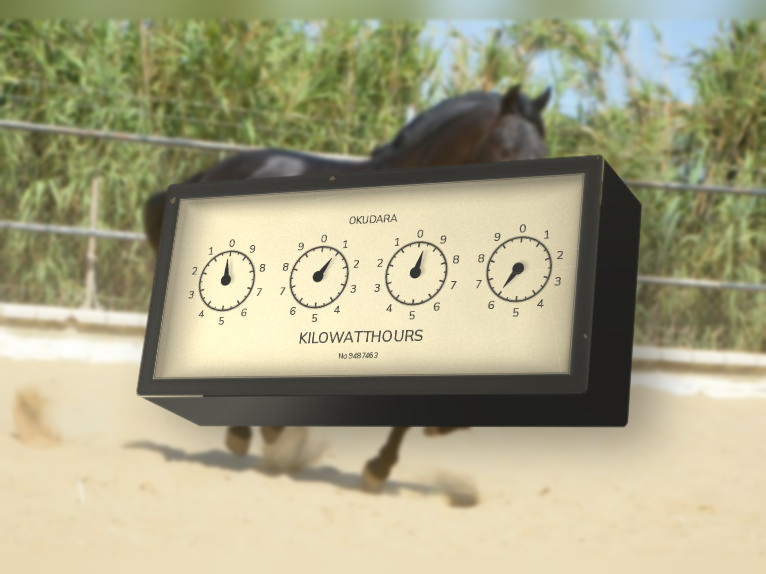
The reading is kWh 96
